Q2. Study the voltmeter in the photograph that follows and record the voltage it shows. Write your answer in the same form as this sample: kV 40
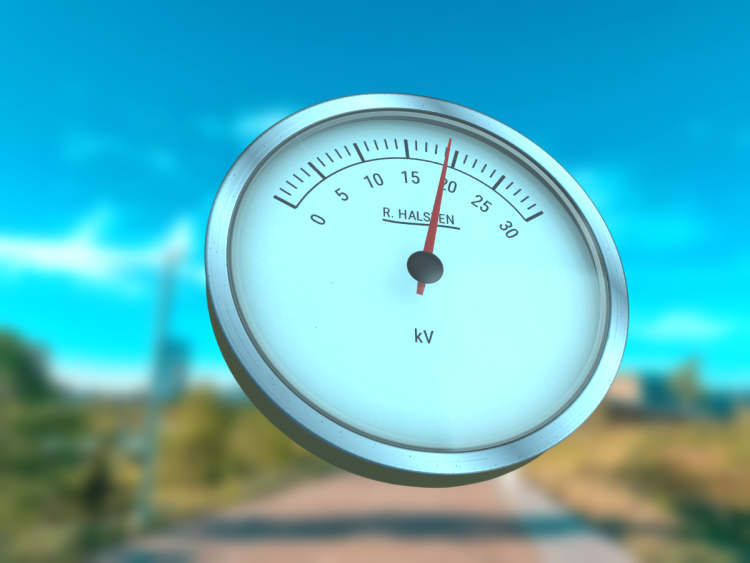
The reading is kV 19
